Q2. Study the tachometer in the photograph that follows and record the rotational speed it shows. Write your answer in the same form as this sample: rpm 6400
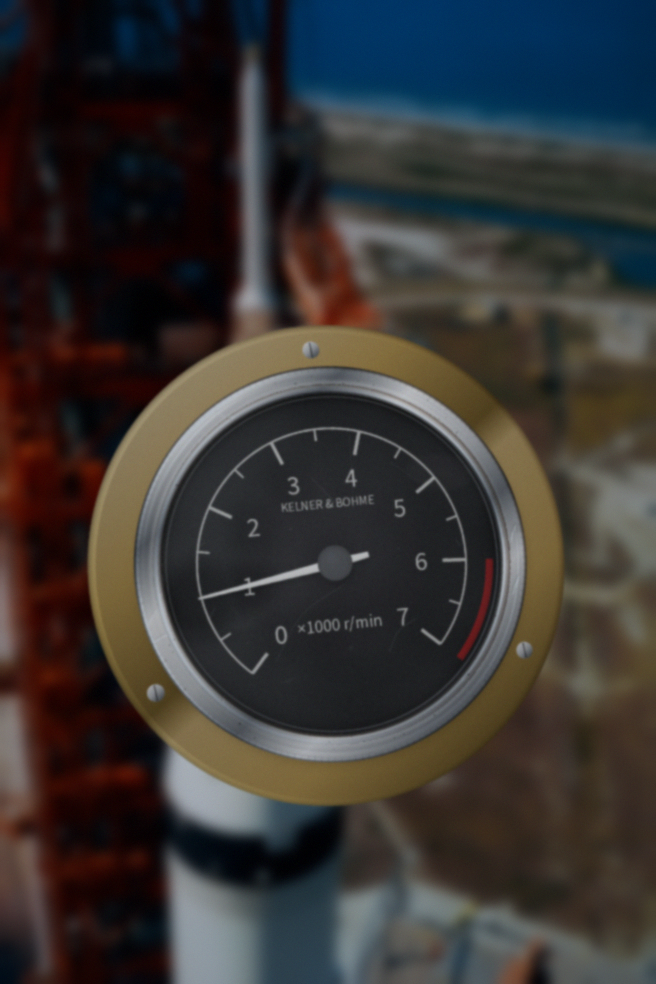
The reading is rpm 1000
